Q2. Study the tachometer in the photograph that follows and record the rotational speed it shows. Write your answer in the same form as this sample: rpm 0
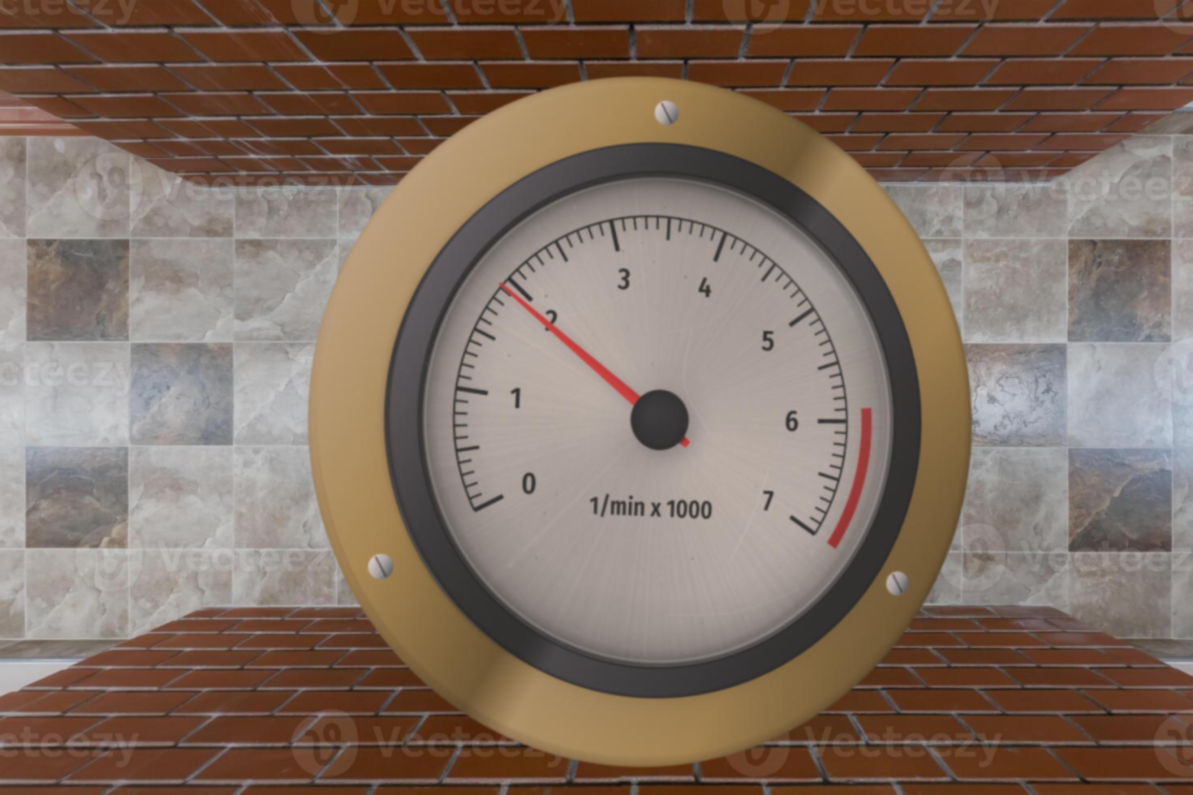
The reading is rpm 1900
